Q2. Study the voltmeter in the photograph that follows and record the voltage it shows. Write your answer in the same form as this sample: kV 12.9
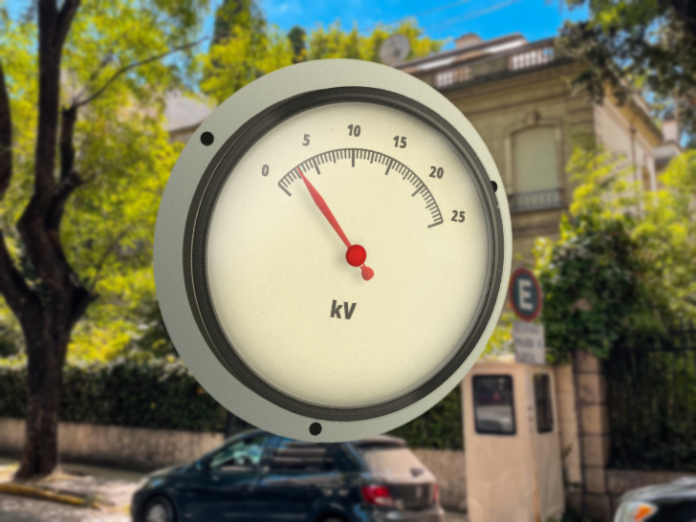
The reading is kV 2.5
